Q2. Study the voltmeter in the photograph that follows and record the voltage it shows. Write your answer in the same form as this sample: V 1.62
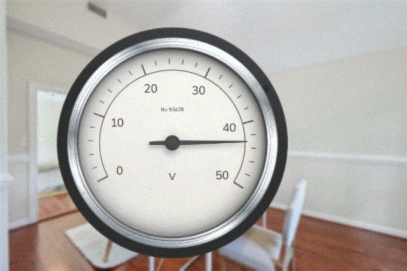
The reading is V 43
